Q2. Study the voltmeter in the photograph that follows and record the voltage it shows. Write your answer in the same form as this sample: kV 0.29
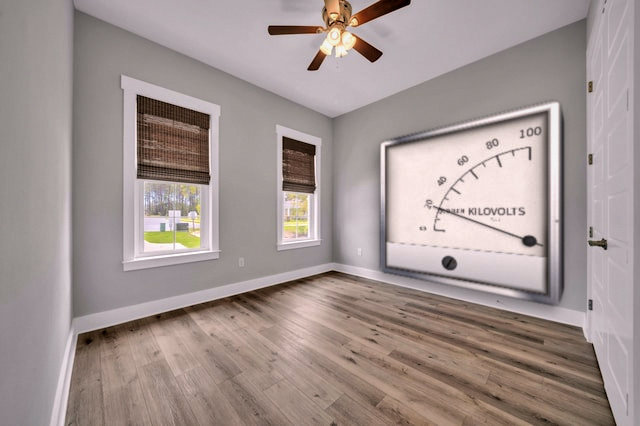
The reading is kV 20
